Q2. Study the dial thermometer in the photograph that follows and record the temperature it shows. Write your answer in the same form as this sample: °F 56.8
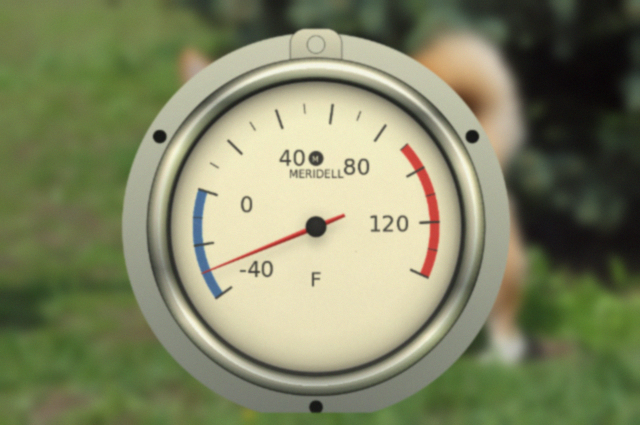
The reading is °F -30
